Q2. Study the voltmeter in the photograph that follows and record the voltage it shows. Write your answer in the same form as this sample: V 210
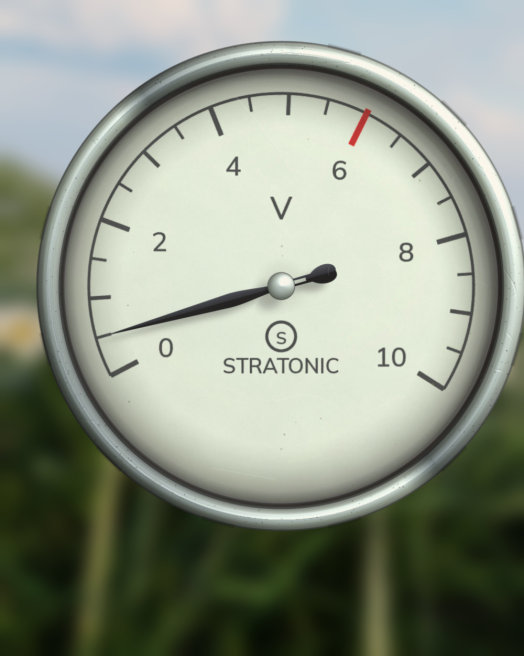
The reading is V 0.5
